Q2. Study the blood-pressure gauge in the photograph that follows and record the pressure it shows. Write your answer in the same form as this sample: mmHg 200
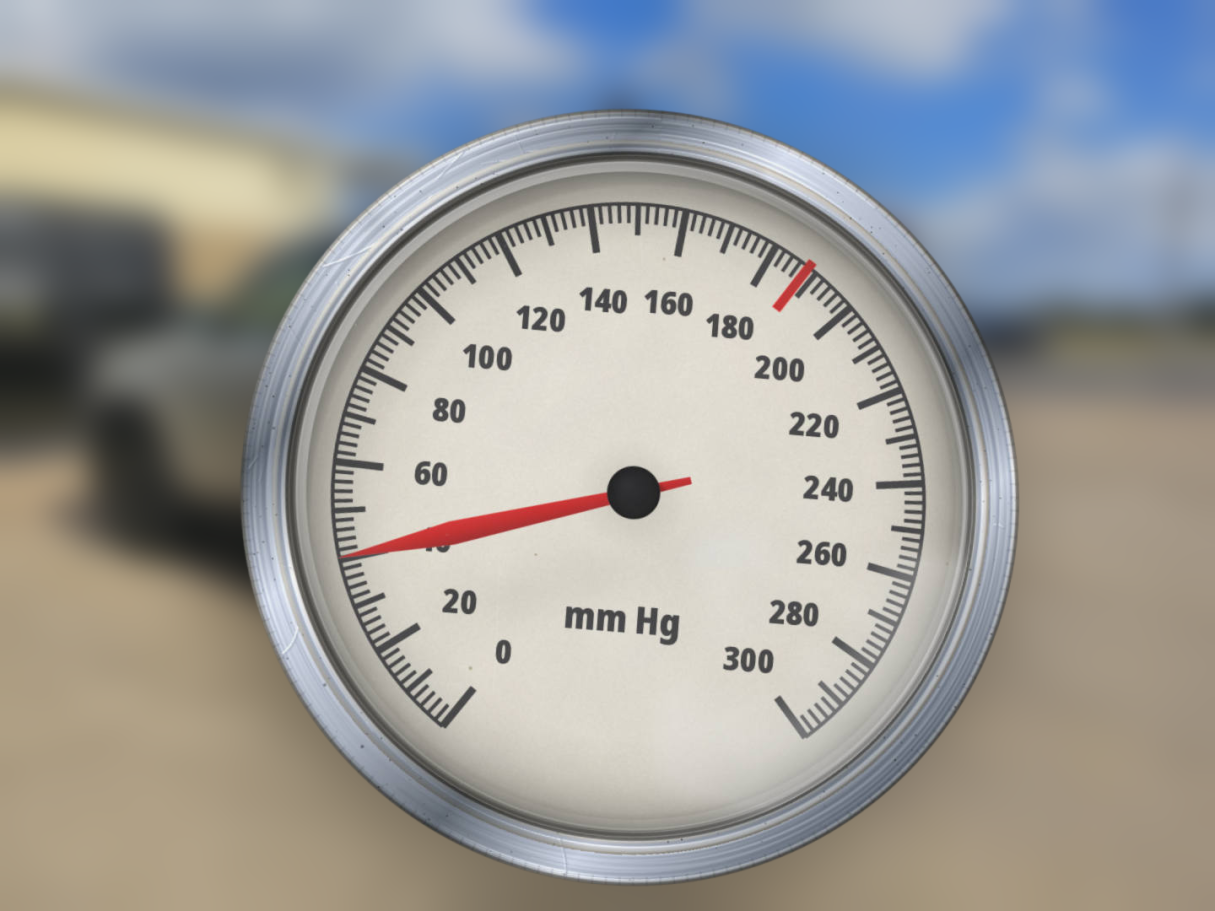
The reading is mmHg 40
